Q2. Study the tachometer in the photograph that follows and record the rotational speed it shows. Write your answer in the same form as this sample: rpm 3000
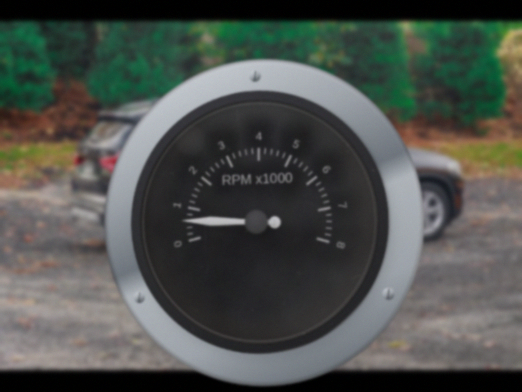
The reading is rpm 600
